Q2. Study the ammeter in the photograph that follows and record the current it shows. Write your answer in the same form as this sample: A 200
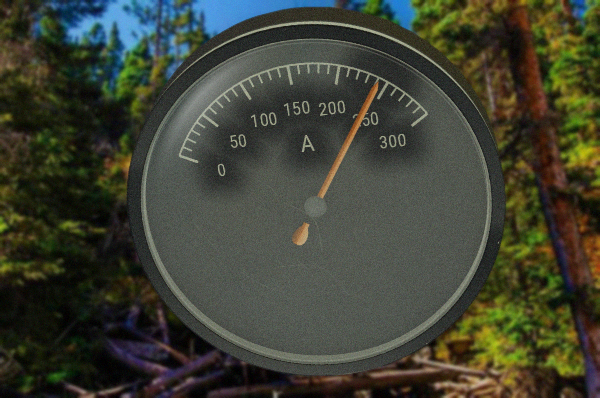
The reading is A 240
